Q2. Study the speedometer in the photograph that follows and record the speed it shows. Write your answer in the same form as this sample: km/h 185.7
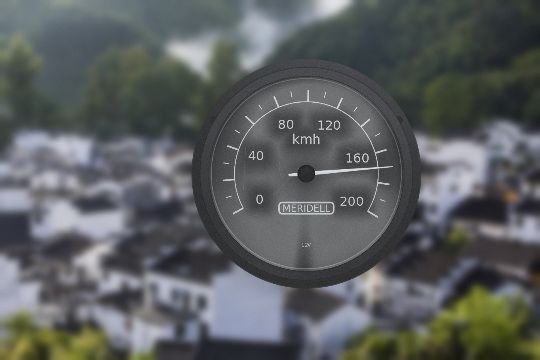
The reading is km/h 170
